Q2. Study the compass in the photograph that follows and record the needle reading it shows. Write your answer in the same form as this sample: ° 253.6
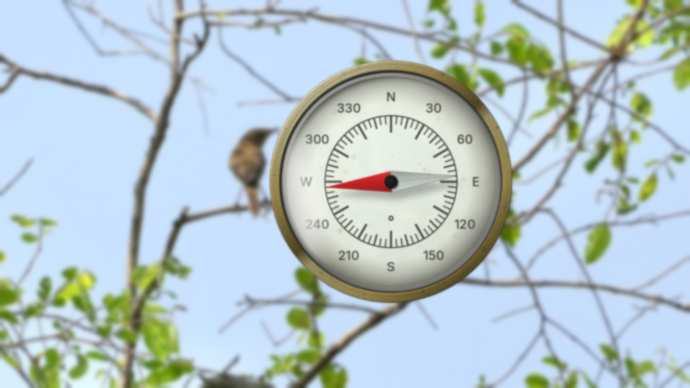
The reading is ° 265
